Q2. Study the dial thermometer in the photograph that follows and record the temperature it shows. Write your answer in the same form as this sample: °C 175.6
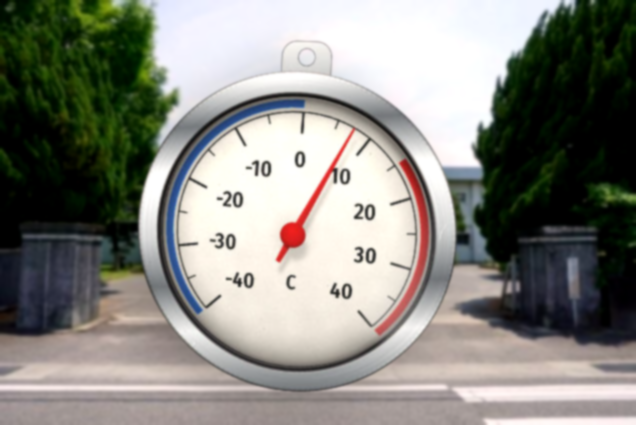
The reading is °C 7.5
